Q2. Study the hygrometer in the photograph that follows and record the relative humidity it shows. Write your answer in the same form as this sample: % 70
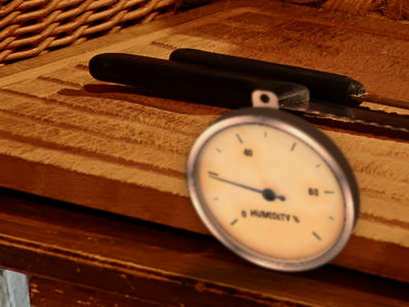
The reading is % 20
